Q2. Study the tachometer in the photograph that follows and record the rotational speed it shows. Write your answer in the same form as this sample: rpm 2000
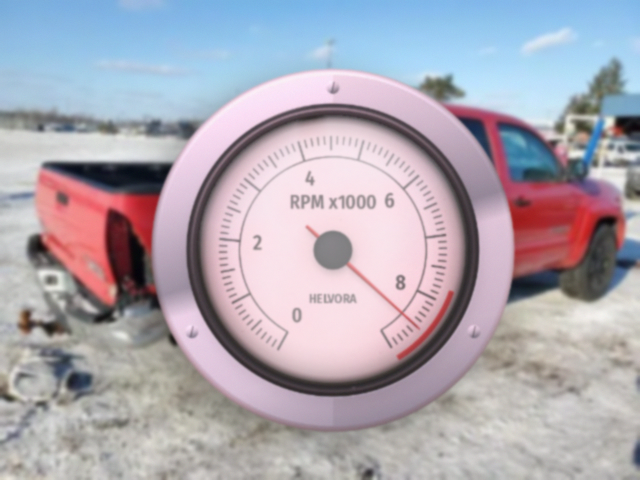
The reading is rpm 8500
